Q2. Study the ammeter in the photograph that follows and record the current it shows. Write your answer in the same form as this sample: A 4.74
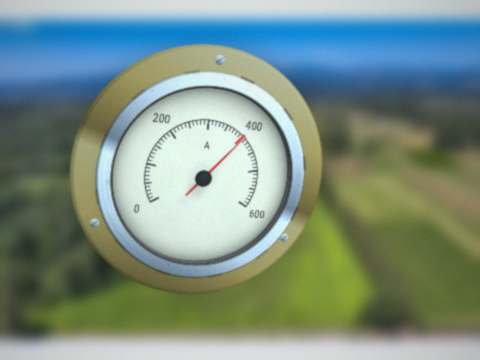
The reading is A 400
